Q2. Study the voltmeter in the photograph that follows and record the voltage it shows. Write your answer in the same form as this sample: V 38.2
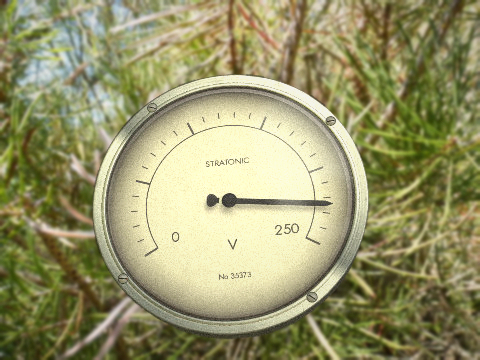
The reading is V 225
